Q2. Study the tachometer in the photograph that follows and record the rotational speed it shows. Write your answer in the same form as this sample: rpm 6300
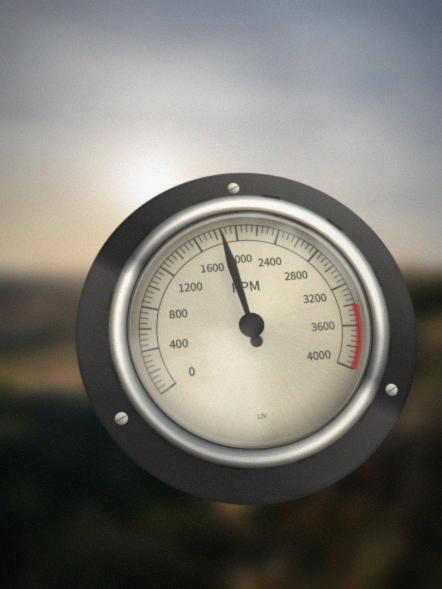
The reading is rpm 1850
